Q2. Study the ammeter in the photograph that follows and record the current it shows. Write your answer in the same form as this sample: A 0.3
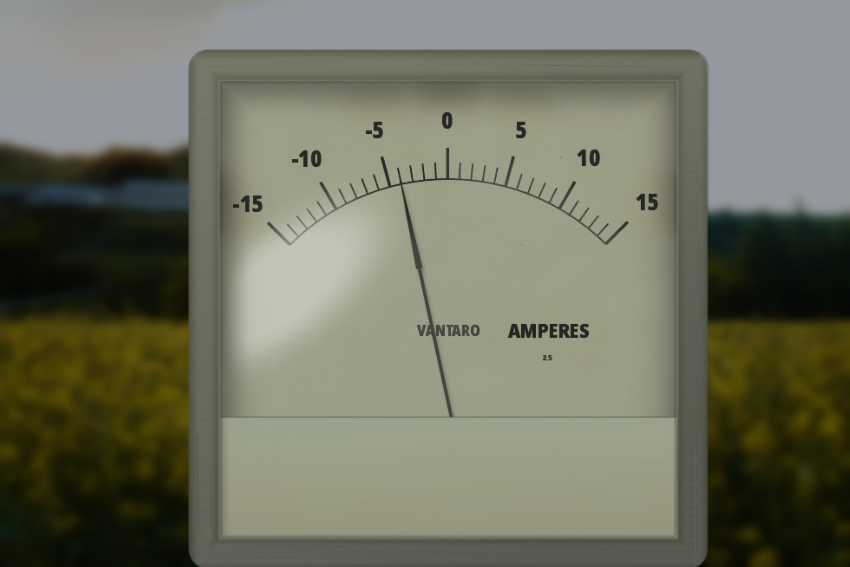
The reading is A -4
